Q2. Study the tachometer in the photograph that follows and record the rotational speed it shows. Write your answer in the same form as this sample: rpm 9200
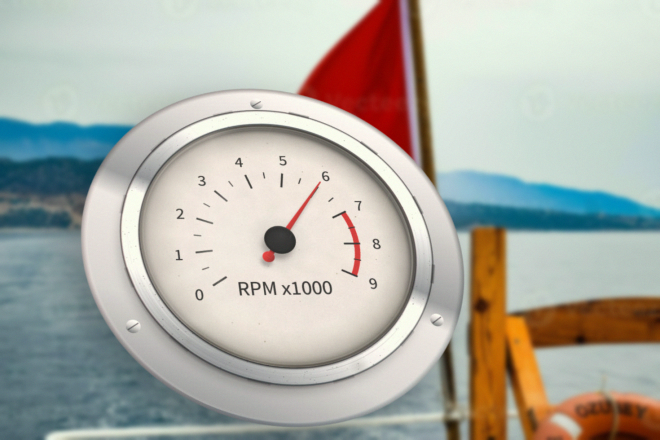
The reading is rpm 6000
